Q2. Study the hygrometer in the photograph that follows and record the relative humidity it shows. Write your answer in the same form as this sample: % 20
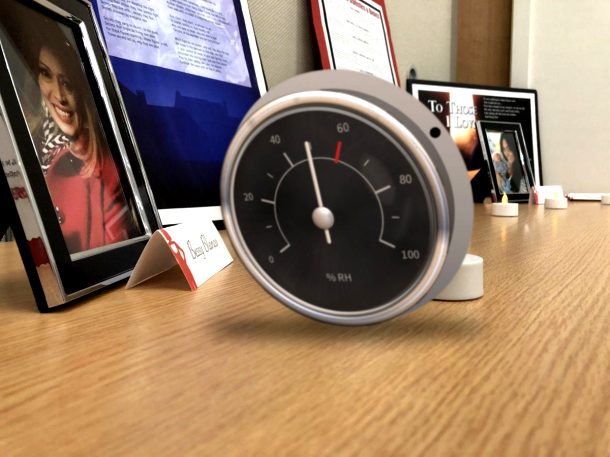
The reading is % 50
